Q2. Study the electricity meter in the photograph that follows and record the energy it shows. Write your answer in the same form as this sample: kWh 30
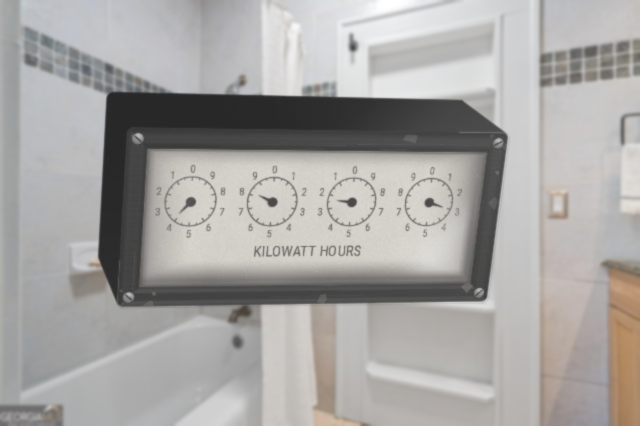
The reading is kWh 3823
